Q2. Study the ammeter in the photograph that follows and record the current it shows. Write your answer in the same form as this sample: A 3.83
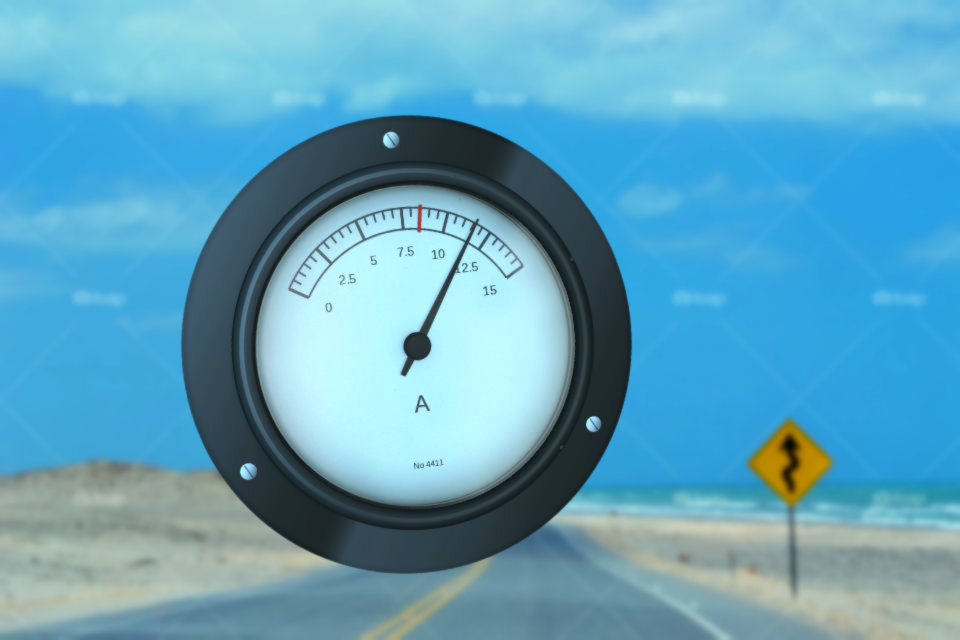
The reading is A 11.5
